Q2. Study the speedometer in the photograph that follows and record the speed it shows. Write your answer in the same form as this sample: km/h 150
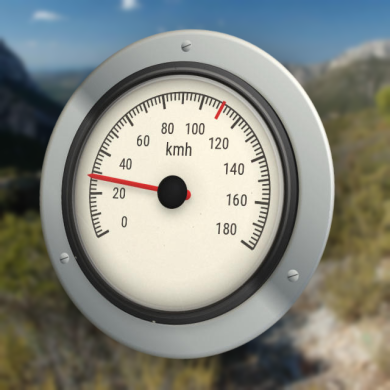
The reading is km/h 28
